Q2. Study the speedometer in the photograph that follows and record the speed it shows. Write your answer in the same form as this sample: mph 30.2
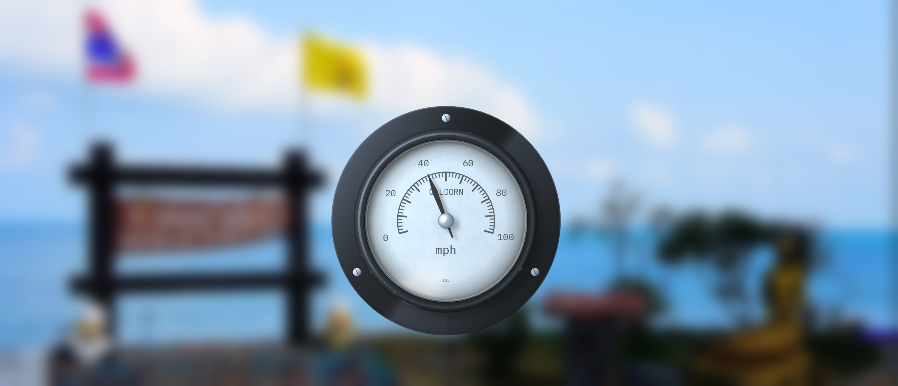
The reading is mph 40
